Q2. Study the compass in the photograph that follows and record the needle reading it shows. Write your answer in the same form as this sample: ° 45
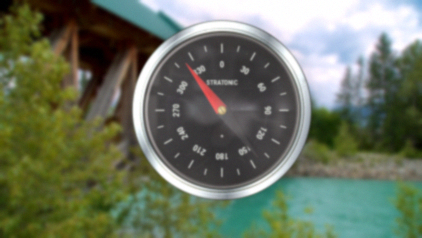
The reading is ° 322.5
